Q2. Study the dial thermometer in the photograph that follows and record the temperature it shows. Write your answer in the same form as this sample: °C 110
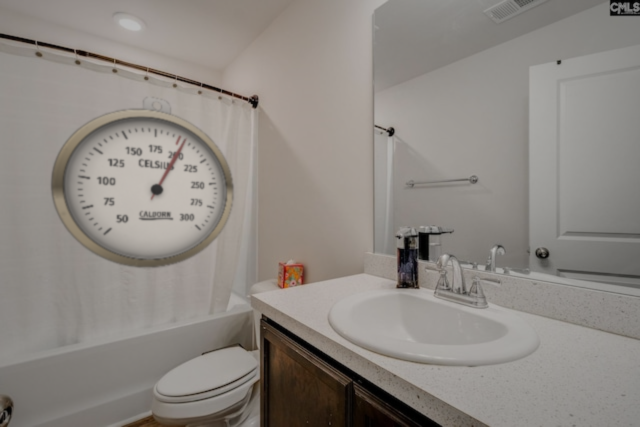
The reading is °C 200
